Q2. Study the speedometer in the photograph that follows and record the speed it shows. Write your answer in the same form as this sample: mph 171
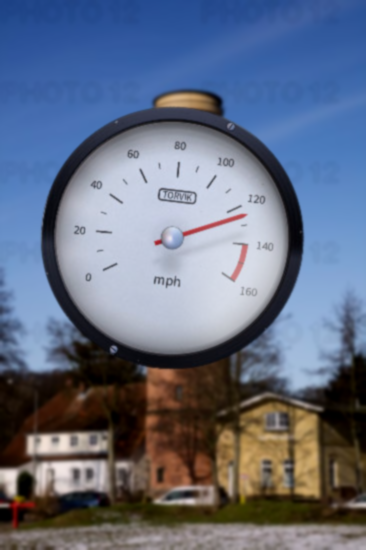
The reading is mph 125
